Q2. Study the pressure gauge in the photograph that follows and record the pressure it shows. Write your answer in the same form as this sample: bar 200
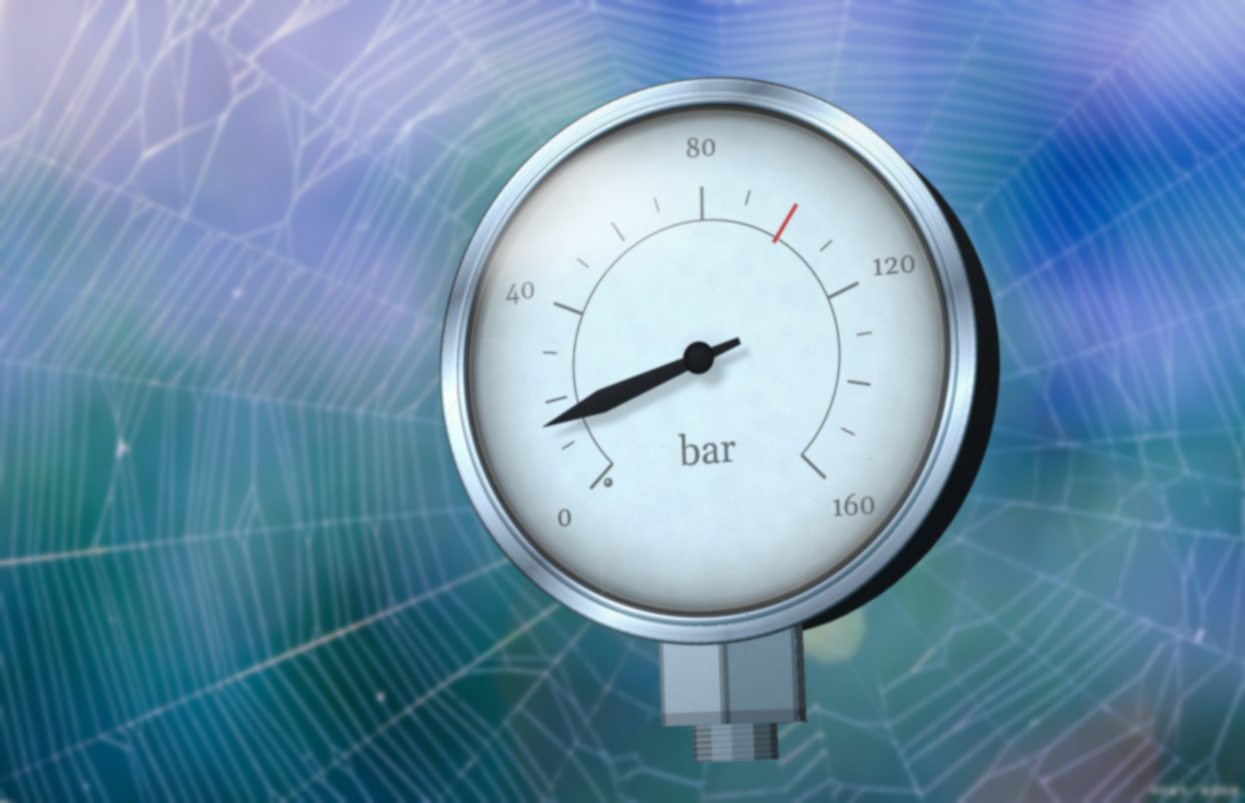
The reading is bar 15
